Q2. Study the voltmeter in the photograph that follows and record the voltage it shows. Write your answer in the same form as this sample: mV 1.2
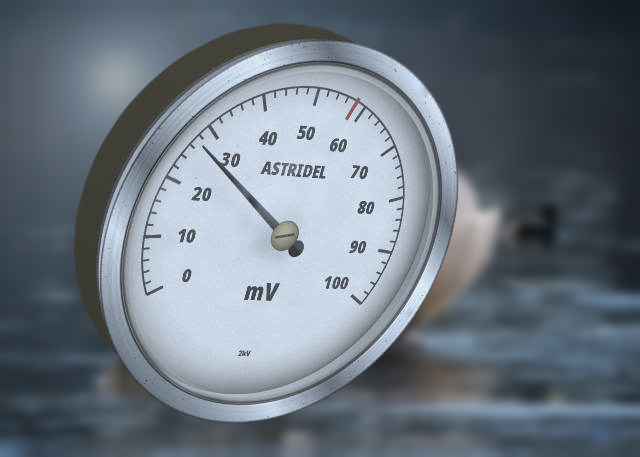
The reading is mV 27
